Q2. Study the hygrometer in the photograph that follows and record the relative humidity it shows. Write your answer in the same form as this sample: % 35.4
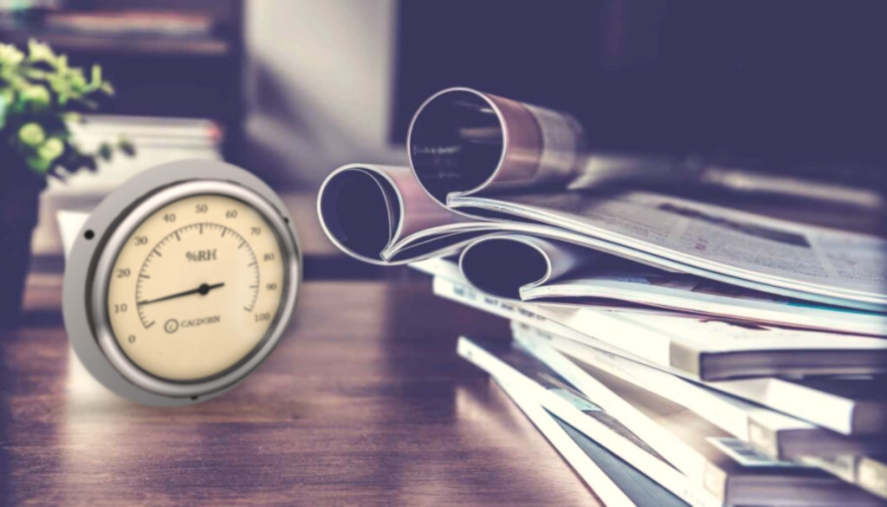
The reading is % 10
